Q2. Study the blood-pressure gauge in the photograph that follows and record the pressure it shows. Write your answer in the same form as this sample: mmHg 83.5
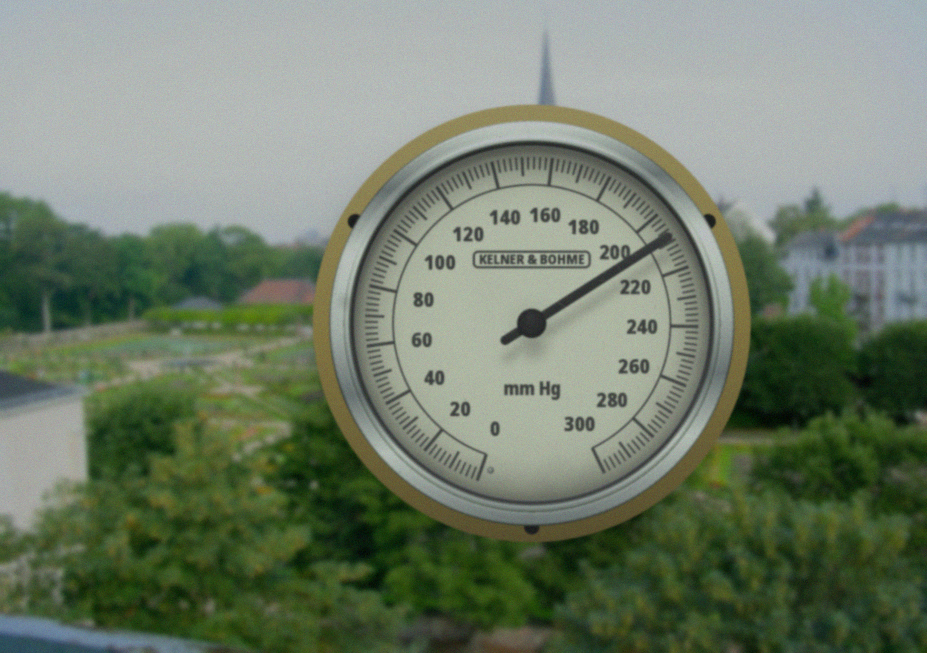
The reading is mmHg 208
